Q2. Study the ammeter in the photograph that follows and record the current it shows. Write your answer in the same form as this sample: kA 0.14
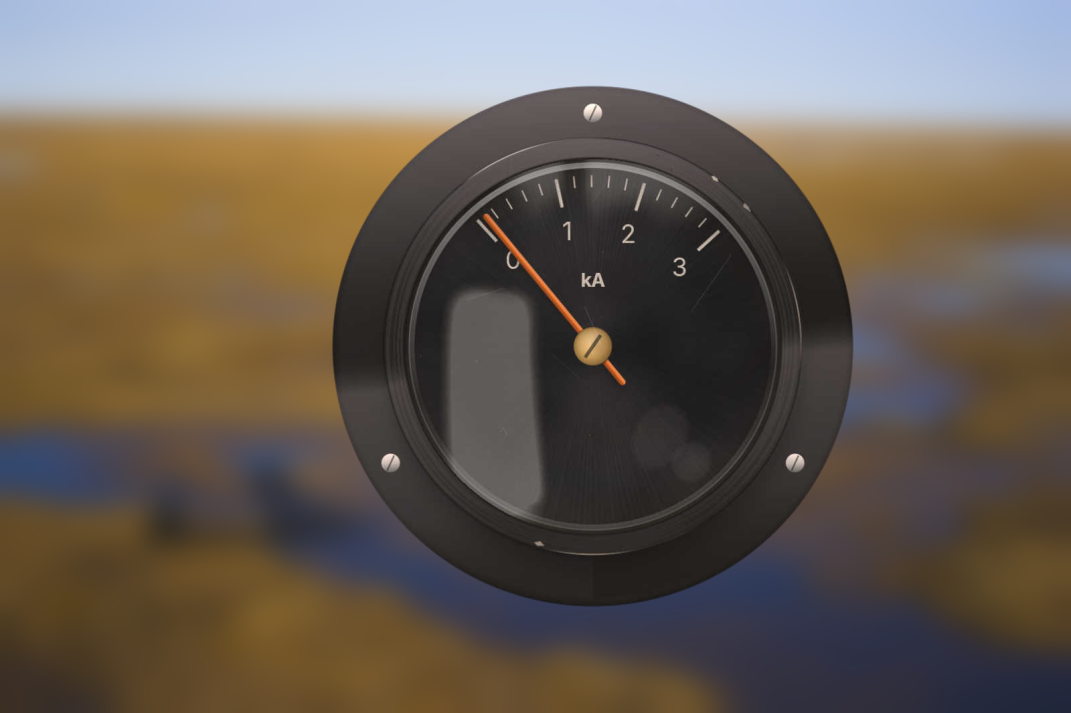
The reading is kA 0.1
